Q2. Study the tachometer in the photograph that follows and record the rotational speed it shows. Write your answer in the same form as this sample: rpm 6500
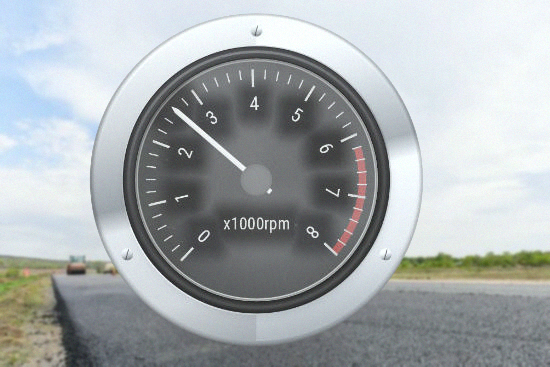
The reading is rpm 2600
